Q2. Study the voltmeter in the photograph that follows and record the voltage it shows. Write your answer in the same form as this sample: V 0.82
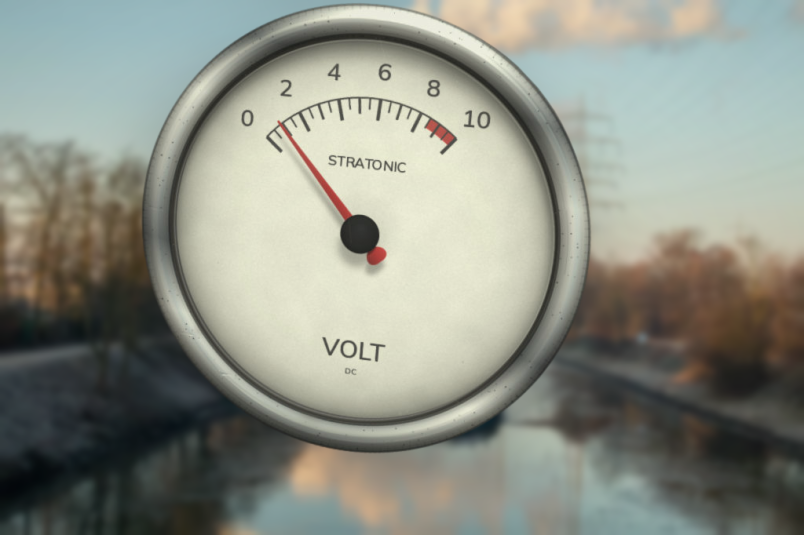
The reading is V 1
